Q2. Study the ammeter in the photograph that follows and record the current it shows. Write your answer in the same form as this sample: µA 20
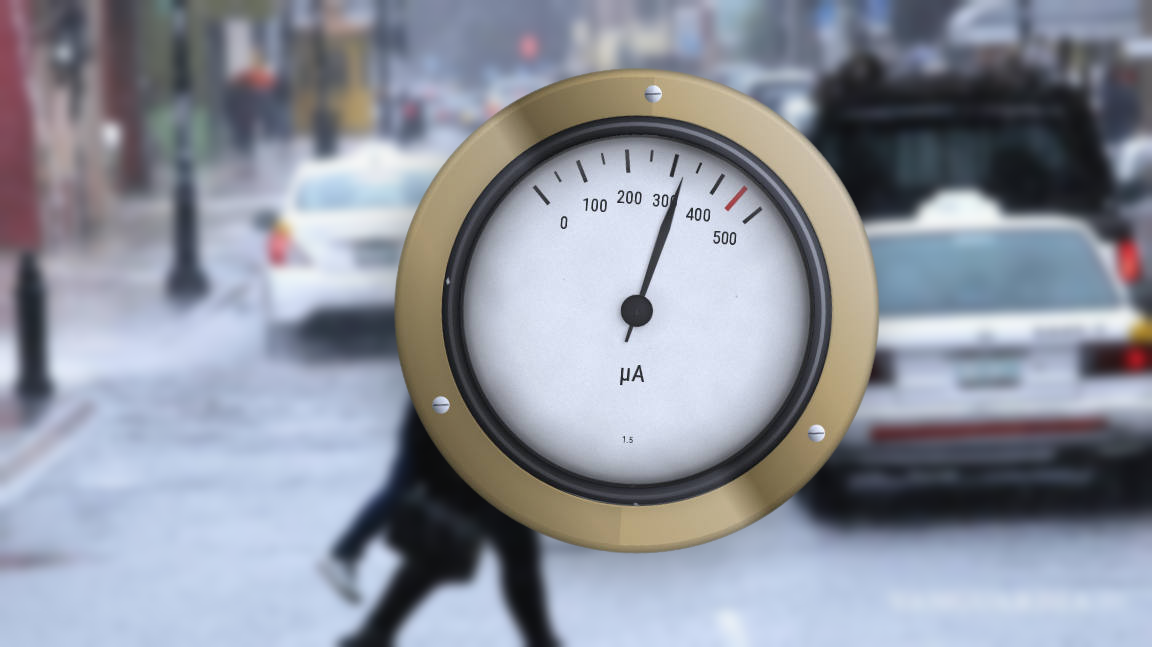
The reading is µA 325
